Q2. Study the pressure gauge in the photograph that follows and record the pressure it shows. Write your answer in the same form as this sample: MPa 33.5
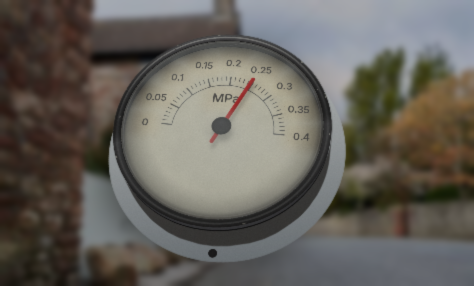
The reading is MPa 0.25
